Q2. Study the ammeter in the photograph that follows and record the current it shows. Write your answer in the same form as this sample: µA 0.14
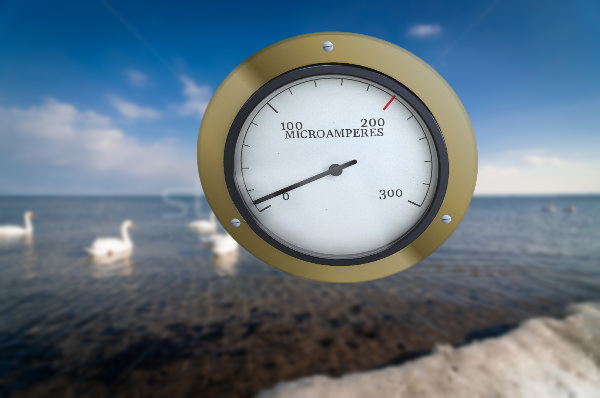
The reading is µA 10
